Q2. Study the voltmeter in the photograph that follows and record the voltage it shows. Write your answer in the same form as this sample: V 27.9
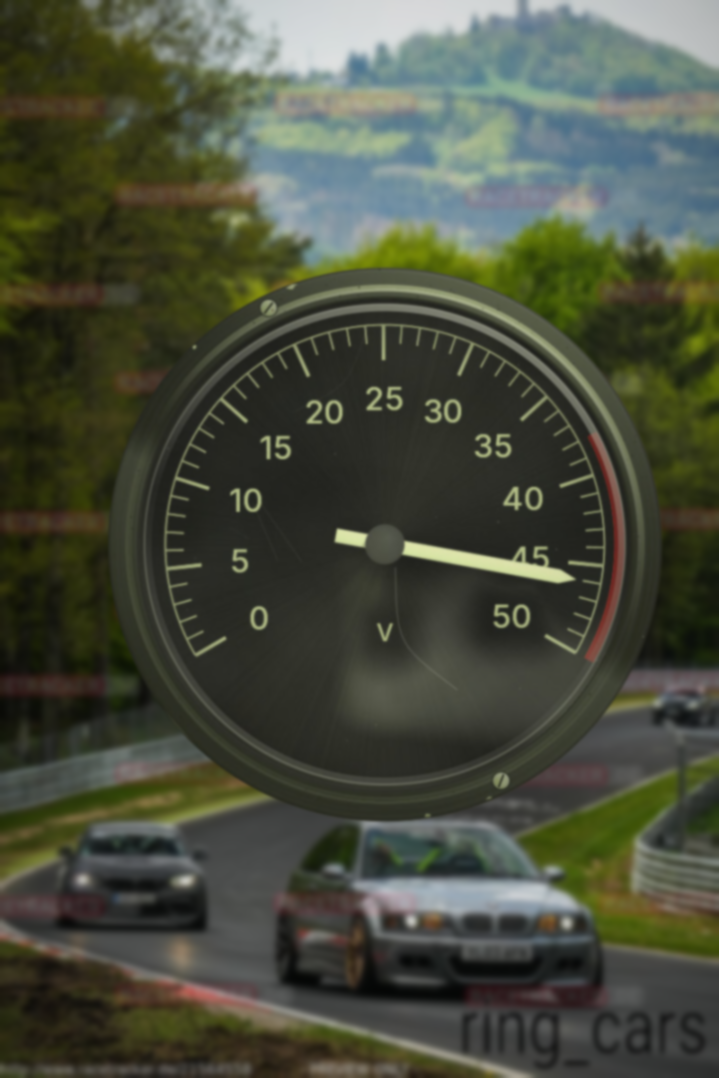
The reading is V 46
